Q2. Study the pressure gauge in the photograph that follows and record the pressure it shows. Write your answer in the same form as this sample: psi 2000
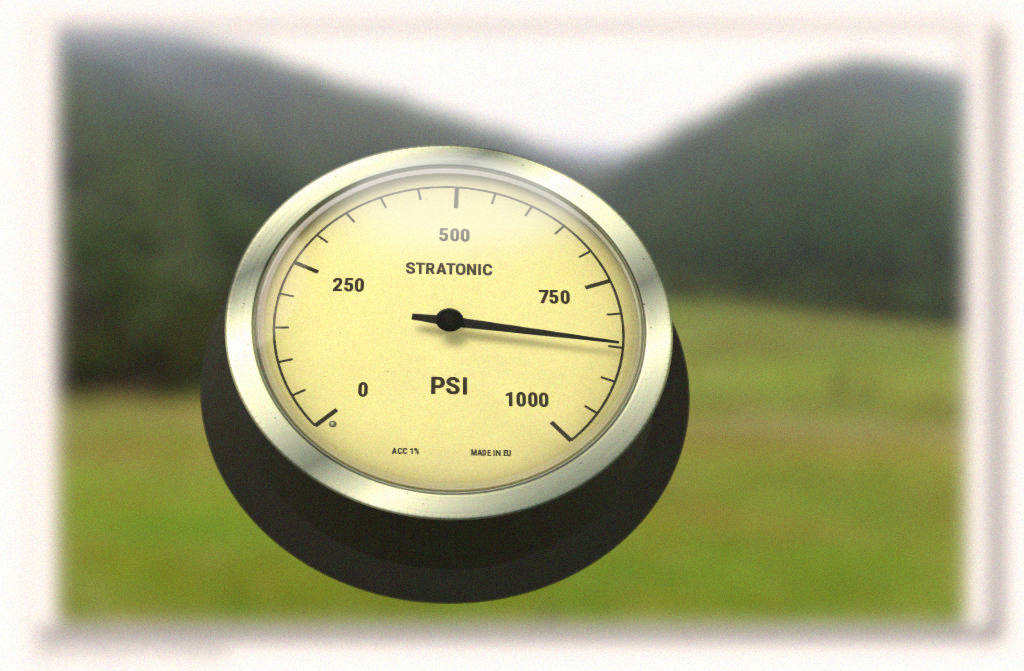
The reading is psi 850
